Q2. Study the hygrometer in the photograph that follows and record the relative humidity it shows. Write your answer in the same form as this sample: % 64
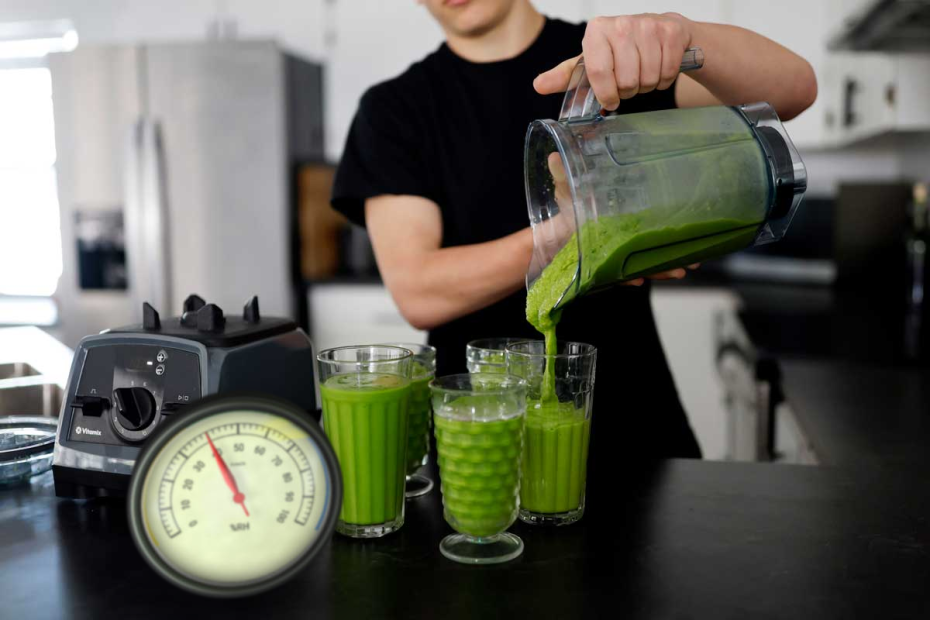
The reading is % 40
